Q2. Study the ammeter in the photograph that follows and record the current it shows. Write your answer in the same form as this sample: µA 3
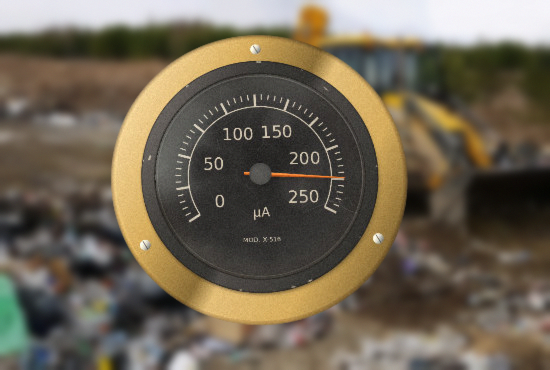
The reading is µA 225
